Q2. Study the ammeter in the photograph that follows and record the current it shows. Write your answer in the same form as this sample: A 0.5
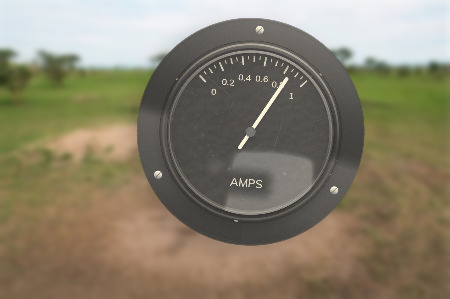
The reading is A 0.85
